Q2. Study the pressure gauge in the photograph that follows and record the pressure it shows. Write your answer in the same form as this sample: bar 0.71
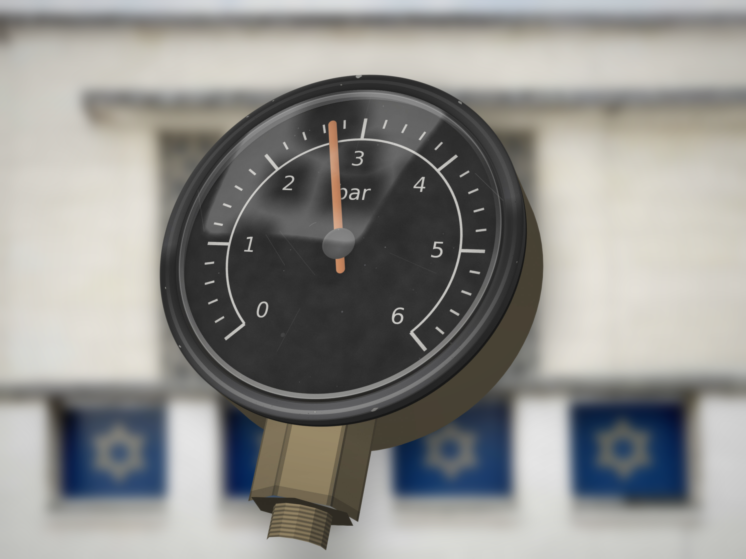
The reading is bar 2.7
